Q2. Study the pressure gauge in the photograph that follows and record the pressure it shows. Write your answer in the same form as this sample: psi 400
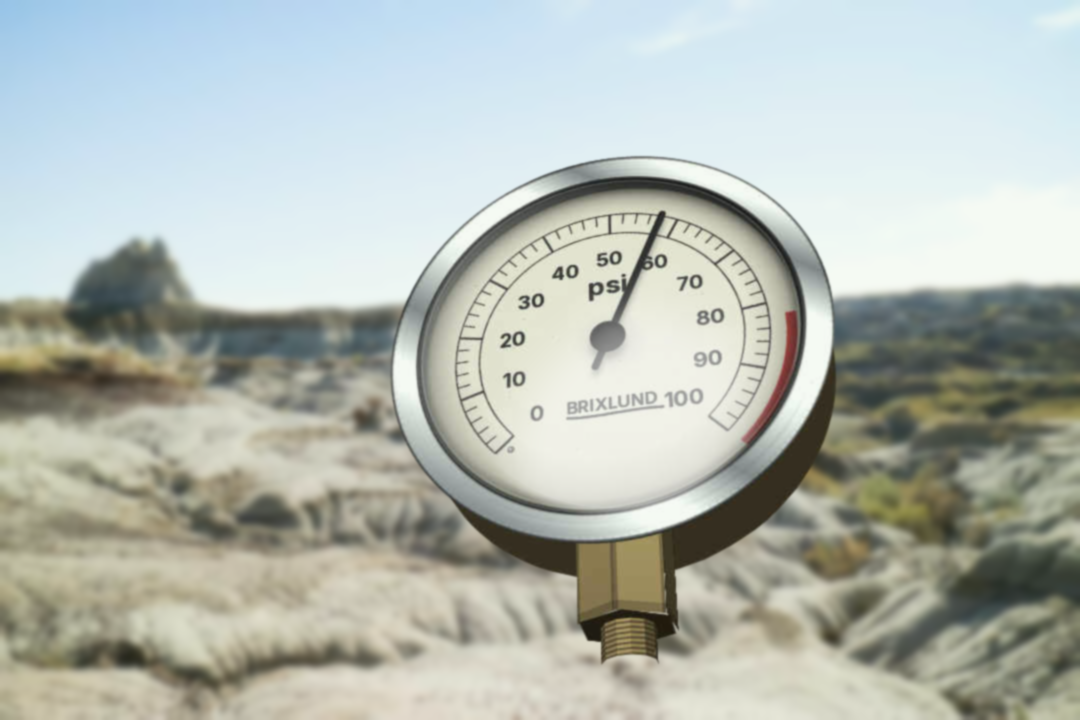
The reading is psi 58
